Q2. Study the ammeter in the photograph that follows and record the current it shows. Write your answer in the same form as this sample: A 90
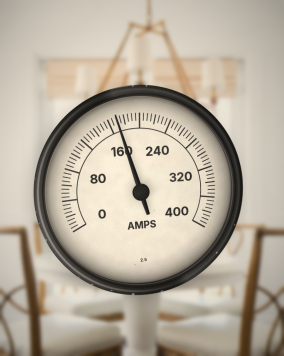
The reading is A 170
